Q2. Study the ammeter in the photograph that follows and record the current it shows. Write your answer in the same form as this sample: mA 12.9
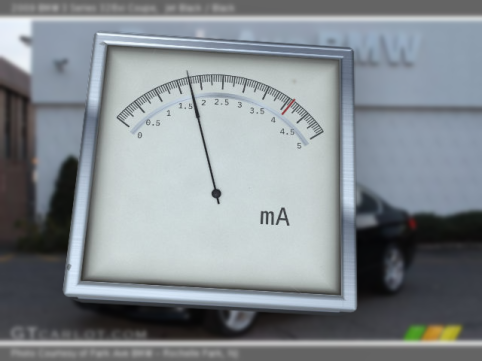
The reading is mA 1.75
